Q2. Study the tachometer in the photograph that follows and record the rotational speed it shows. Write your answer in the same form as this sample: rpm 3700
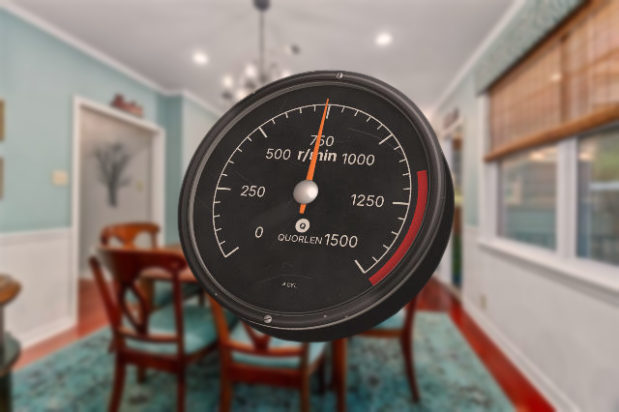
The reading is rpm 750
